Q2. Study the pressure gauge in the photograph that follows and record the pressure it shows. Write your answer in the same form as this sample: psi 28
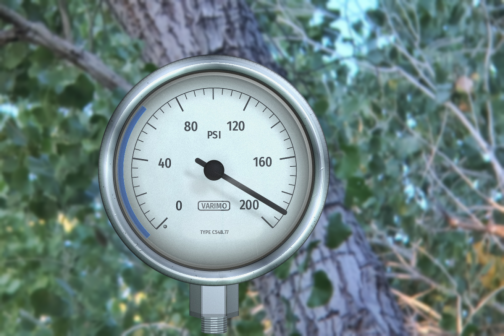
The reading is psi 190
